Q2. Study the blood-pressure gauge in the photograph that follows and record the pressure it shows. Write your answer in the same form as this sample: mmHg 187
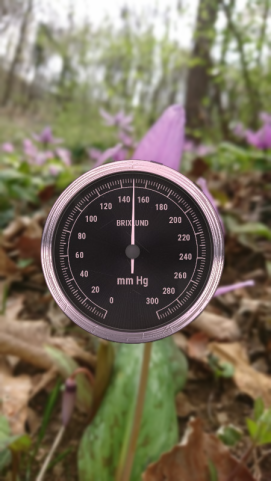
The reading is mmHg 150
